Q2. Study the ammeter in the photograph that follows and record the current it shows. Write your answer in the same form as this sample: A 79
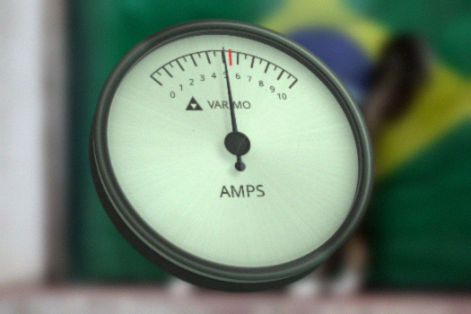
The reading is A 5
